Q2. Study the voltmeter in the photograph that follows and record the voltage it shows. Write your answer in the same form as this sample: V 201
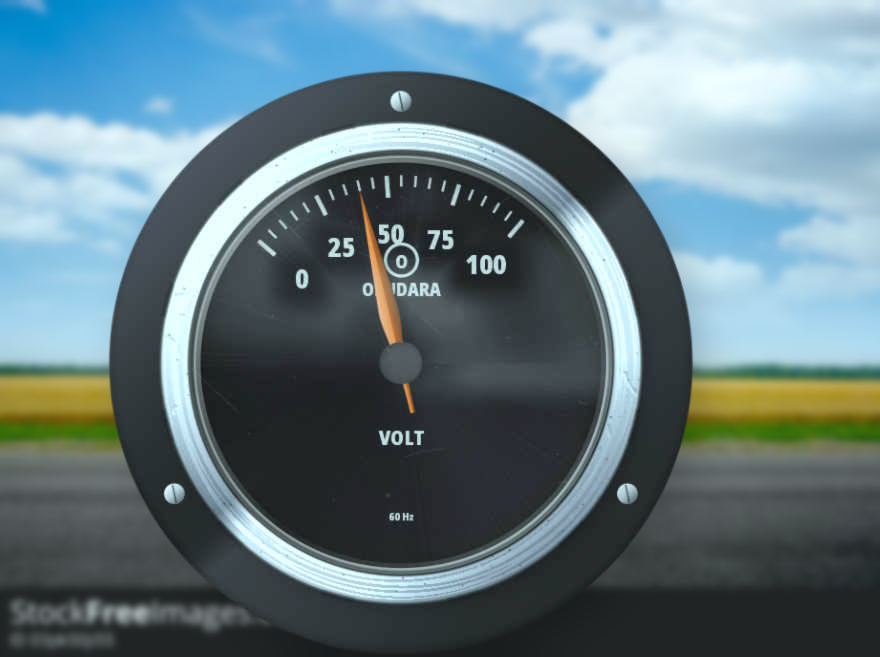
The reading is V 40
